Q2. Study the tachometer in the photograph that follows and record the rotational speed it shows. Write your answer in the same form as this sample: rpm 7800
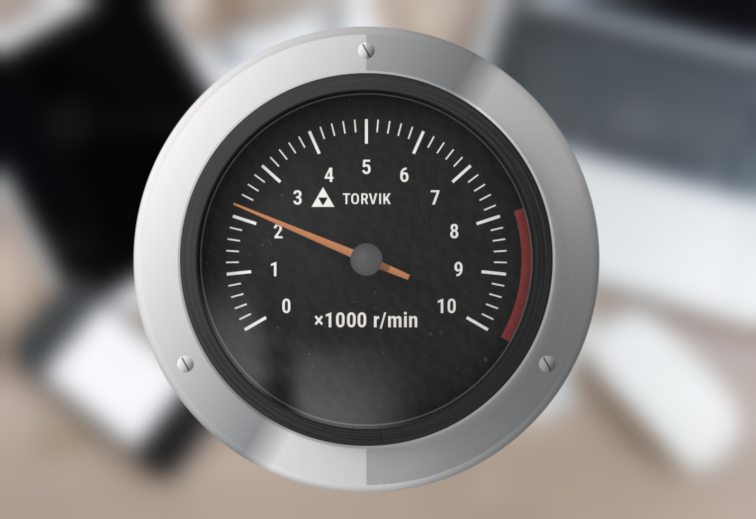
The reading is rpm 2200
